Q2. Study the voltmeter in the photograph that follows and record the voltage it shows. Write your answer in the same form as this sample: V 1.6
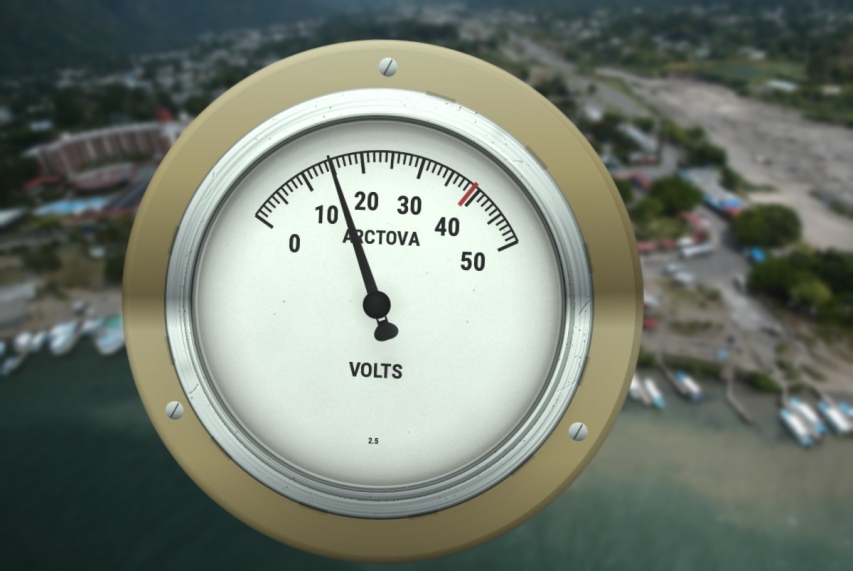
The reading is V 15
